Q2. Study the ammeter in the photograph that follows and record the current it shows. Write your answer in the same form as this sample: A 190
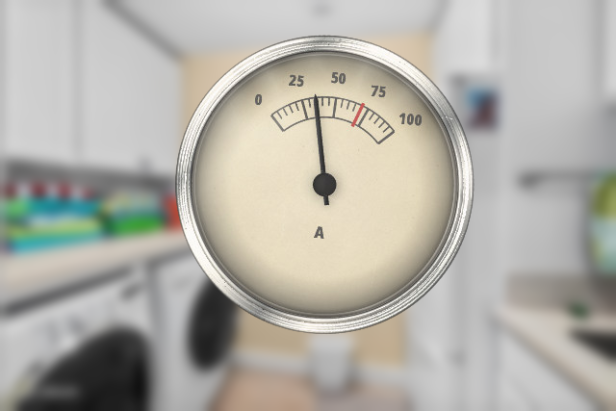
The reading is A 35
